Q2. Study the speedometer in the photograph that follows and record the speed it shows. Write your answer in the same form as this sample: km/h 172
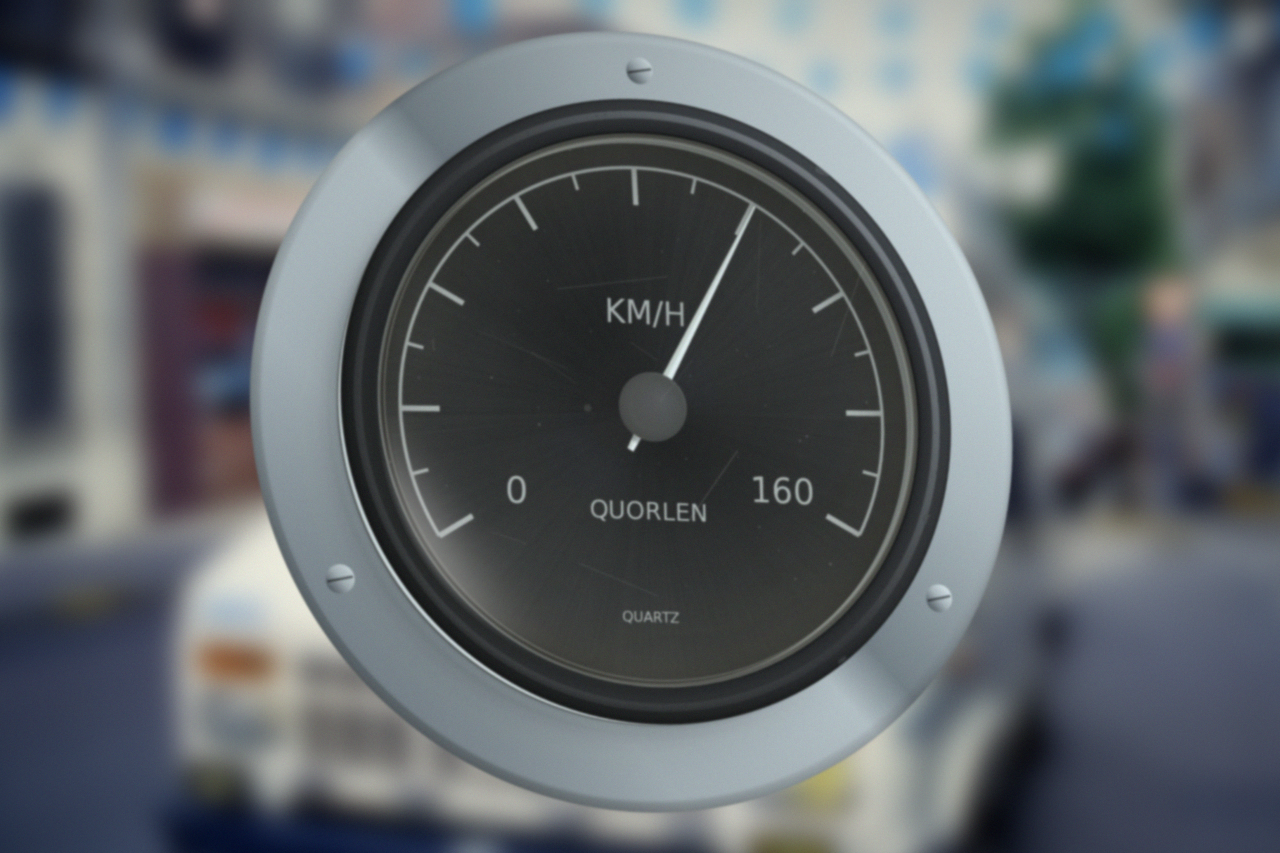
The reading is km/h 100
